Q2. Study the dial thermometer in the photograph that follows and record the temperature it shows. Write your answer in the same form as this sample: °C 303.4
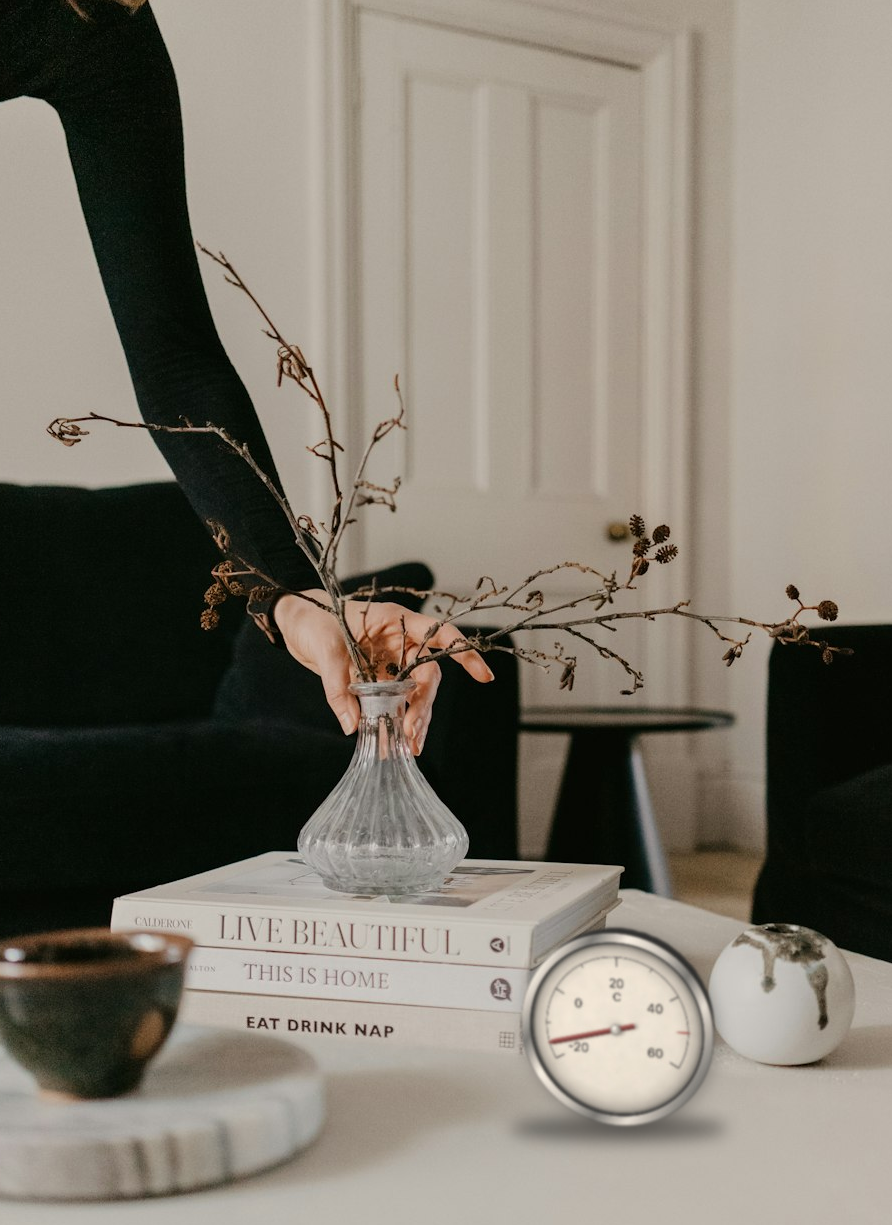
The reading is °C -15
